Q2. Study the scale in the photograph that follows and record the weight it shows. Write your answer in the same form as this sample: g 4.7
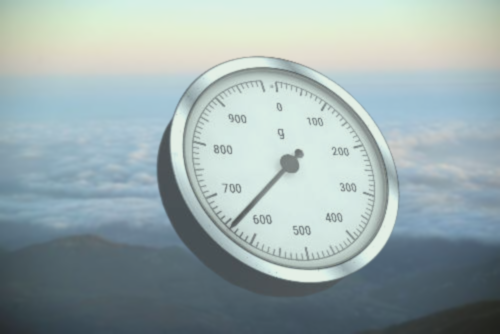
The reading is g 640
